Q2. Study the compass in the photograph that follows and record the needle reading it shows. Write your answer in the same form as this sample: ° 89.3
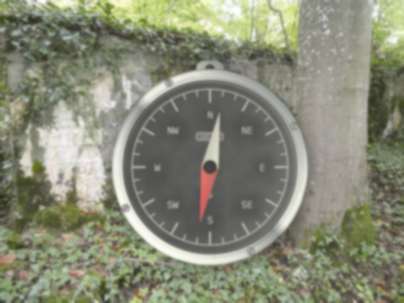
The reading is ° 190
